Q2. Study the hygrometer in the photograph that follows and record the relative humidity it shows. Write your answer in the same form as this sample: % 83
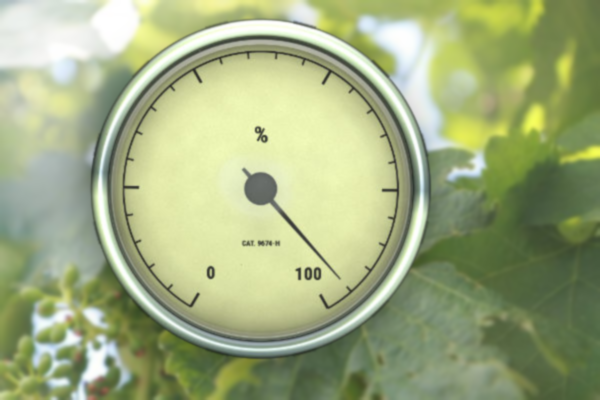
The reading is % 96
